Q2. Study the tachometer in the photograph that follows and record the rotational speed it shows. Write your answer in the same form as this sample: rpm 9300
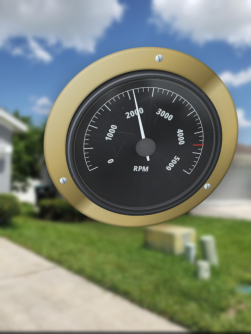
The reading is rpm 2100
